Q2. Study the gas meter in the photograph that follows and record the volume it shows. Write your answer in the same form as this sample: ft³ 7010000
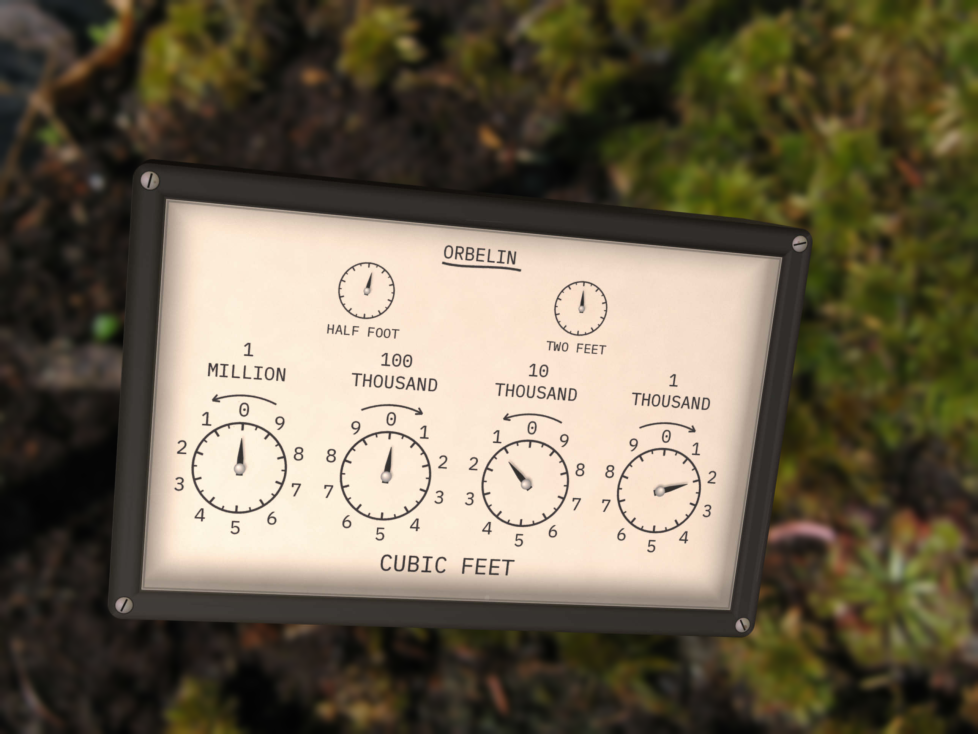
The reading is ft³ 1200
